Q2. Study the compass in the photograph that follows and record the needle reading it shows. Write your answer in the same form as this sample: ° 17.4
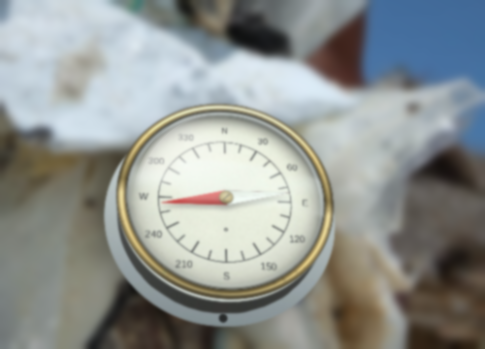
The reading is ° 262.5
